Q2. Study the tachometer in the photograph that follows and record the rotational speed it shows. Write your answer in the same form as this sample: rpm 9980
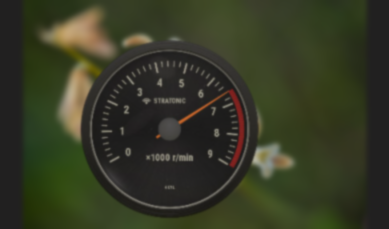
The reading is rpm 6600
